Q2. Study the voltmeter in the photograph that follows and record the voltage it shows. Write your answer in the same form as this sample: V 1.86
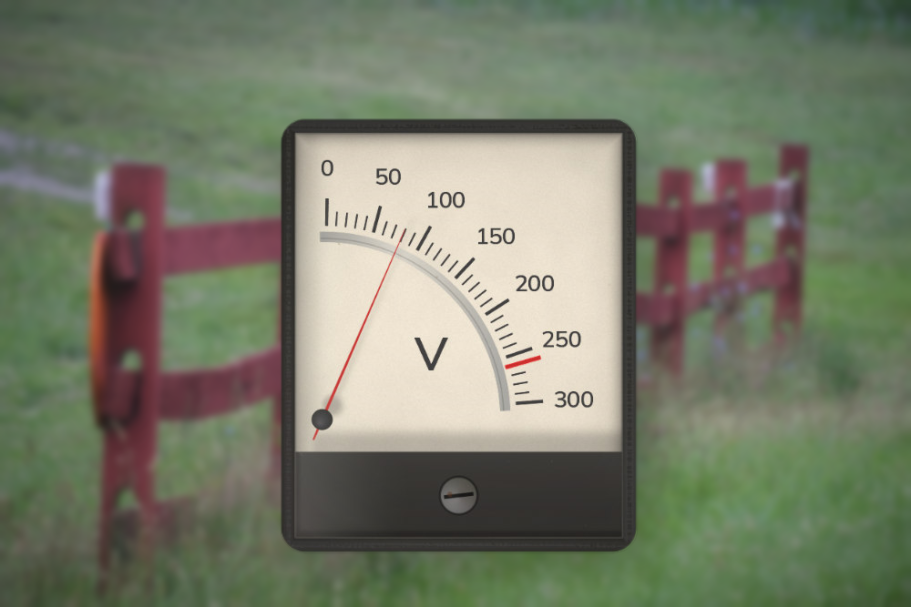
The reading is V 80
